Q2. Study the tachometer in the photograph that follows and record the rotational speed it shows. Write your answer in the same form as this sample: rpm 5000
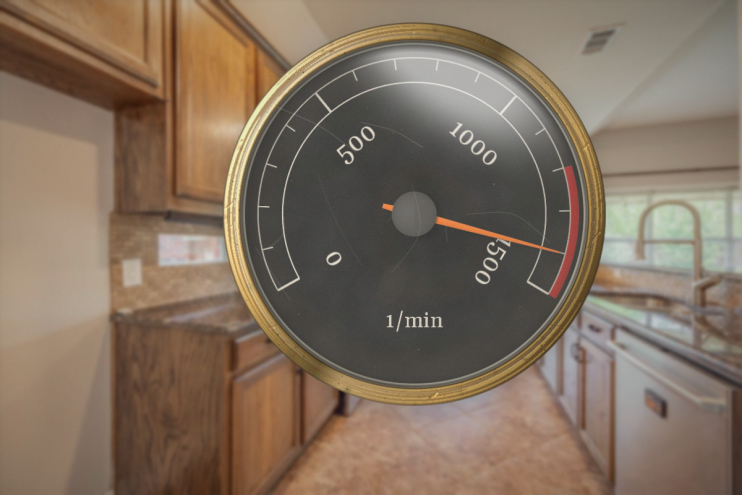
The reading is rpm 1400
